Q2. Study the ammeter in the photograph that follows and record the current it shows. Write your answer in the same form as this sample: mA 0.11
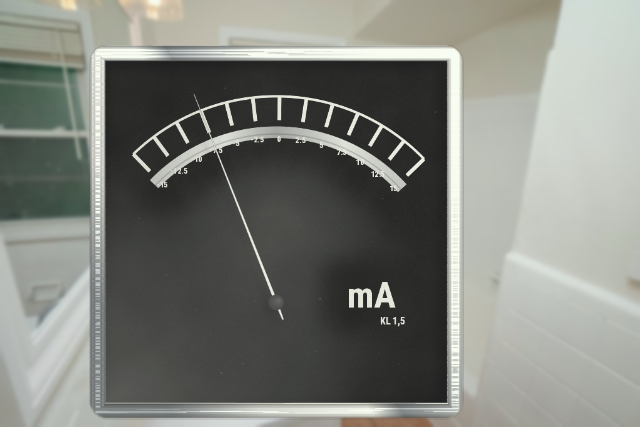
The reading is mA -7.5
